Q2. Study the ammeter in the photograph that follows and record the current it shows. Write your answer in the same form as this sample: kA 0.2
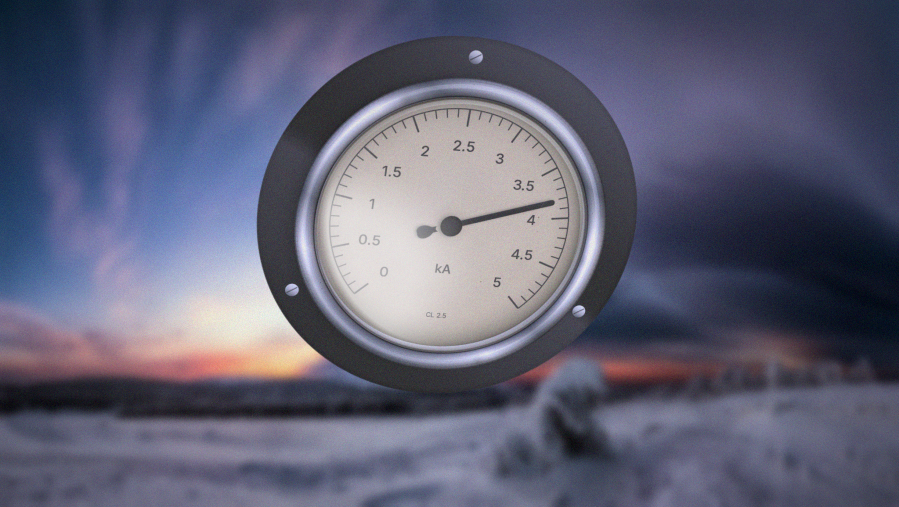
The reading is kA 3.8
